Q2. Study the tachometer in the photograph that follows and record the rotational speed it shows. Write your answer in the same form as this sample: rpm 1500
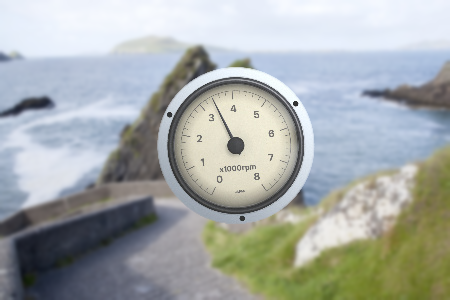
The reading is rpm 3400
